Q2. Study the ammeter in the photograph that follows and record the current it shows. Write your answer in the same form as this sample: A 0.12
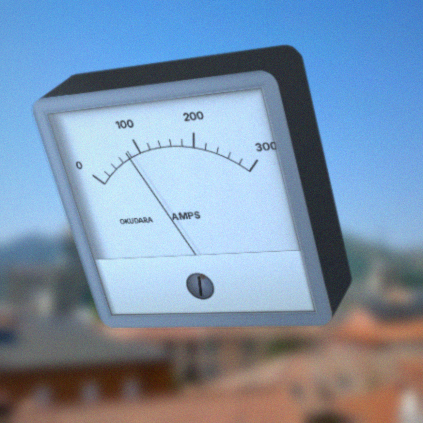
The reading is A 80
